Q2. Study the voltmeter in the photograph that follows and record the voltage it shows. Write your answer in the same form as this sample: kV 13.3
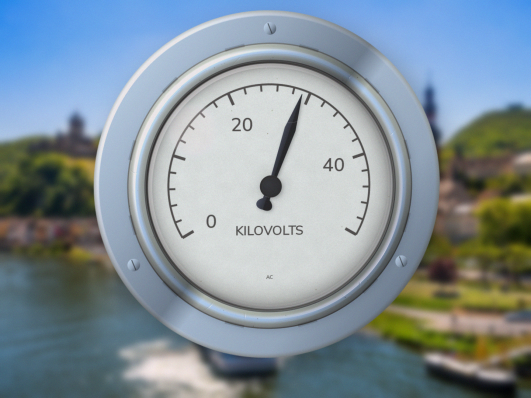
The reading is kV 29
